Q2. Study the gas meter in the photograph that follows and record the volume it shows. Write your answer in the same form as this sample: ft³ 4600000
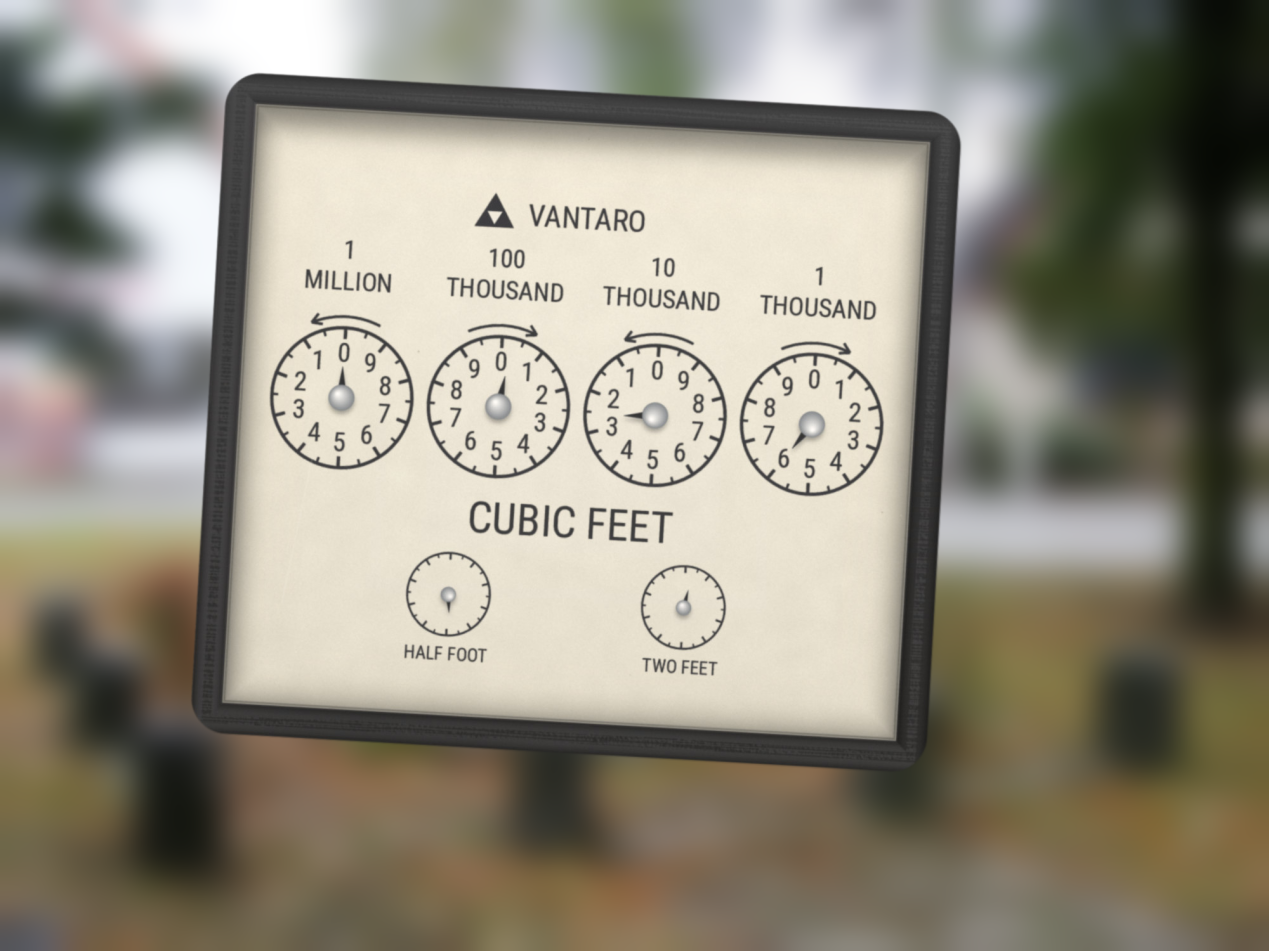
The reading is ft³ 2600
